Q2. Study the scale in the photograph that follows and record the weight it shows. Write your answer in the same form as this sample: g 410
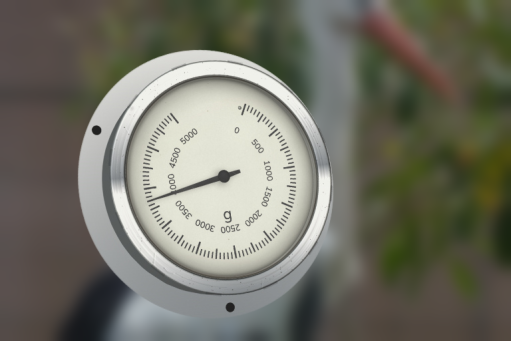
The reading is g 3850
